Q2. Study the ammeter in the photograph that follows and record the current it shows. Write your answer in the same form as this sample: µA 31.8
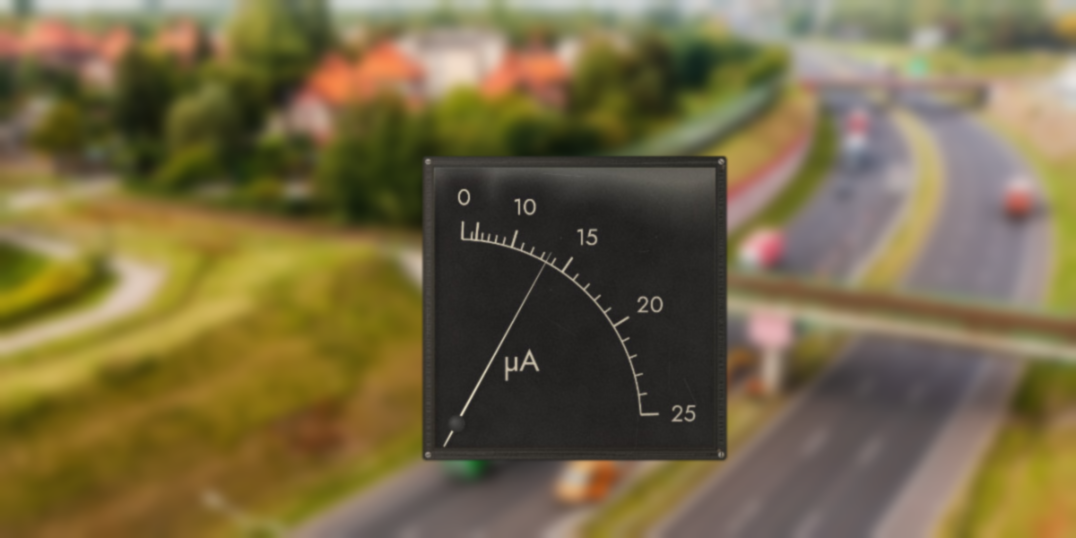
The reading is µA 13.5
